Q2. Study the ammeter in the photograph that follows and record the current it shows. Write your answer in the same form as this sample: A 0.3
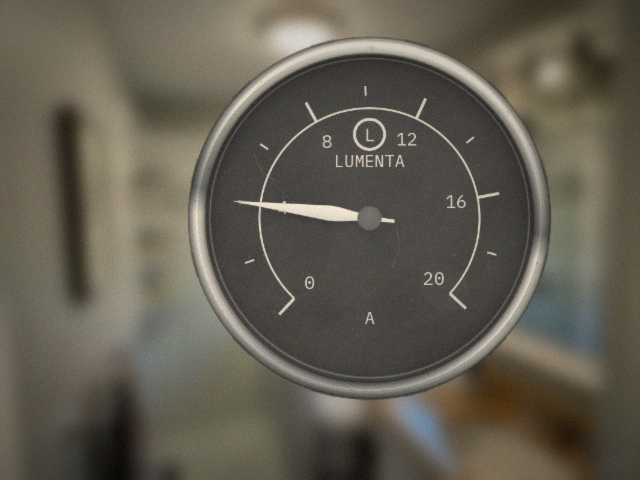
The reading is A 4
